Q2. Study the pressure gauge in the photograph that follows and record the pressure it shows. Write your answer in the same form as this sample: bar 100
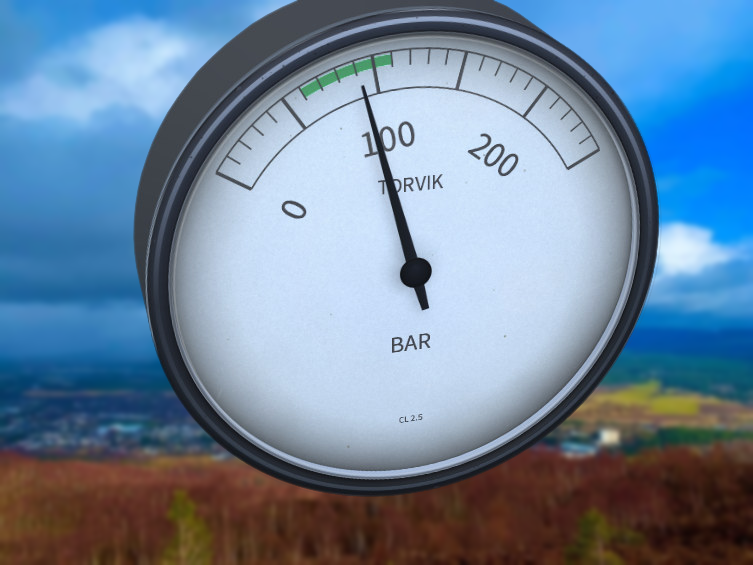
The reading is bar 90
